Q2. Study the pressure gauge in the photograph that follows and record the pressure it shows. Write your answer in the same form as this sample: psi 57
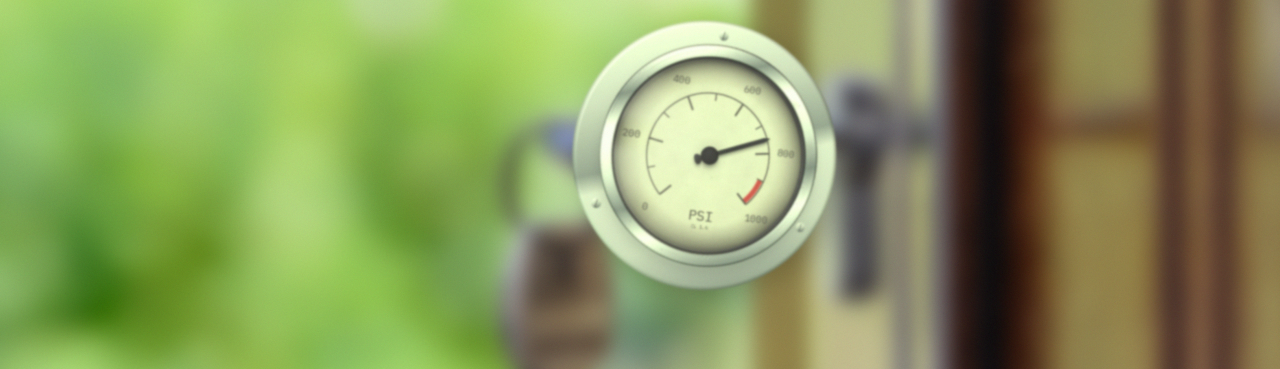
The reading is psi 750
